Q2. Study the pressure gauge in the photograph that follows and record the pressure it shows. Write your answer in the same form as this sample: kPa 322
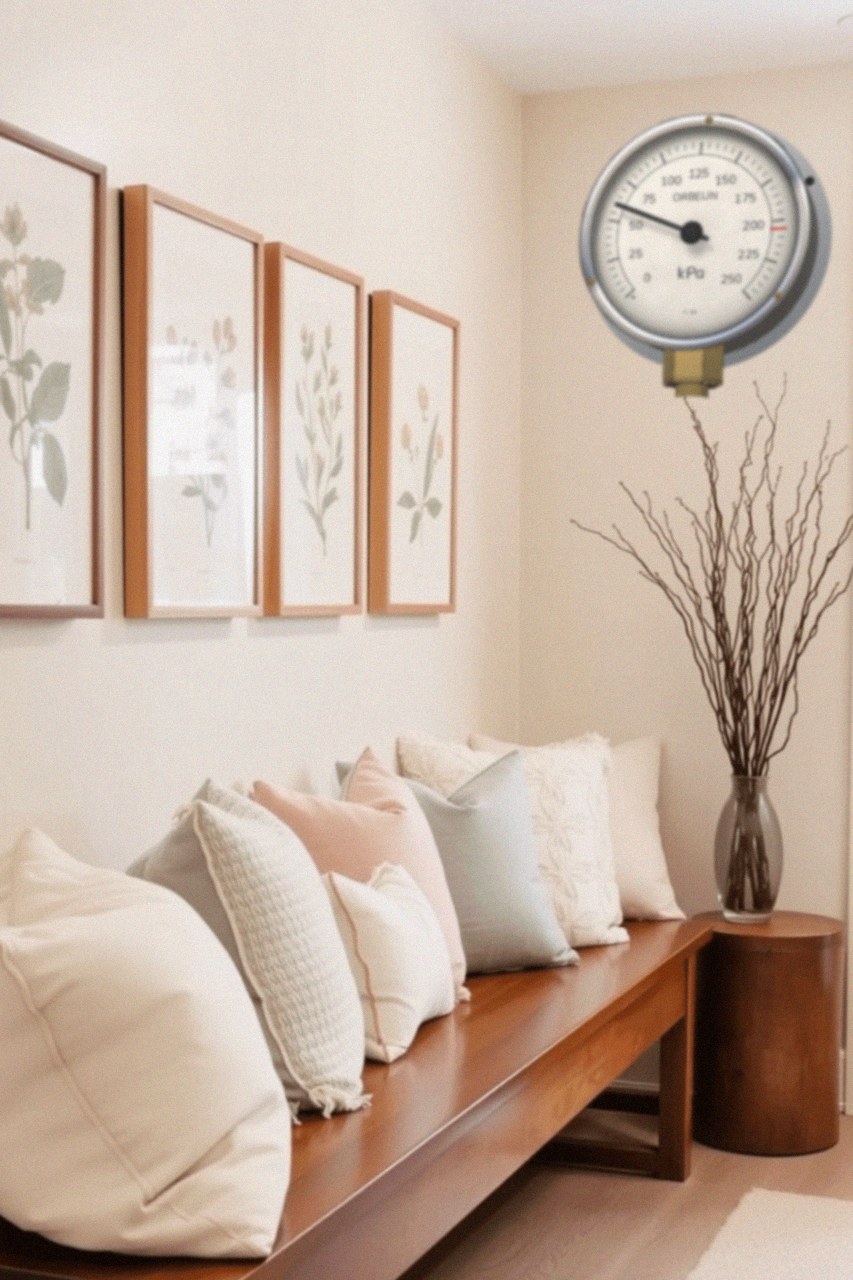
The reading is kPa 60
